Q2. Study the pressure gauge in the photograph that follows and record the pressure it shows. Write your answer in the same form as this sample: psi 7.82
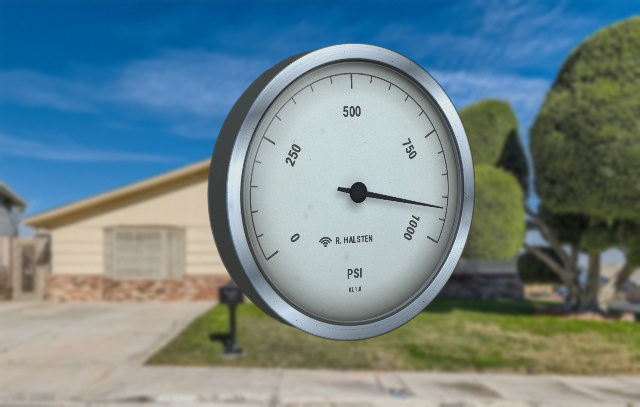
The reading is psi 925
